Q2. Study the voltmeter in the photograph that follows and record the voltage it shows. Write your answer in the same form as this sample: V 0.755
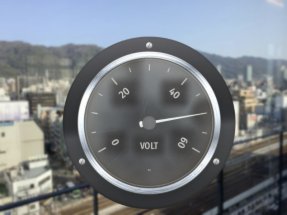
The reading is V 50
